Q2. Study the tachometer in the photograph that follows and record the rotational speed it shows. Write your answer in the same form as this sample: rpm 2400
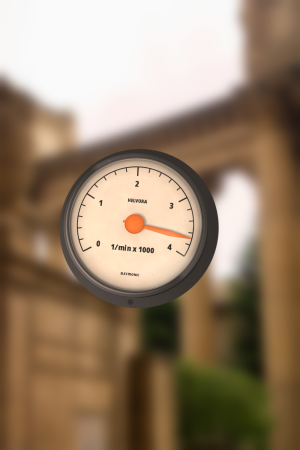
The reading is rpm 3700
